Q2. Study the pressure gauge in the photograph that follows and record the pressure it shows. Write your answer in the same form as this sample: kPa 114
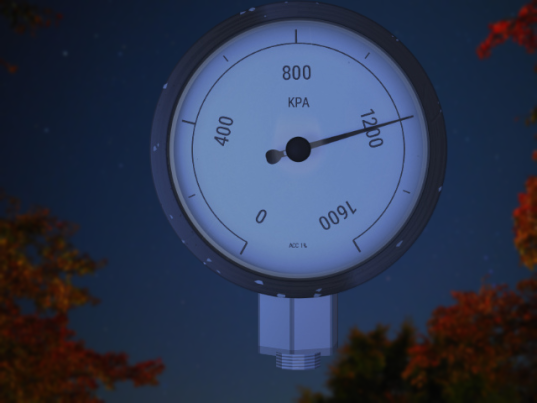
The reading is kPa 1200
